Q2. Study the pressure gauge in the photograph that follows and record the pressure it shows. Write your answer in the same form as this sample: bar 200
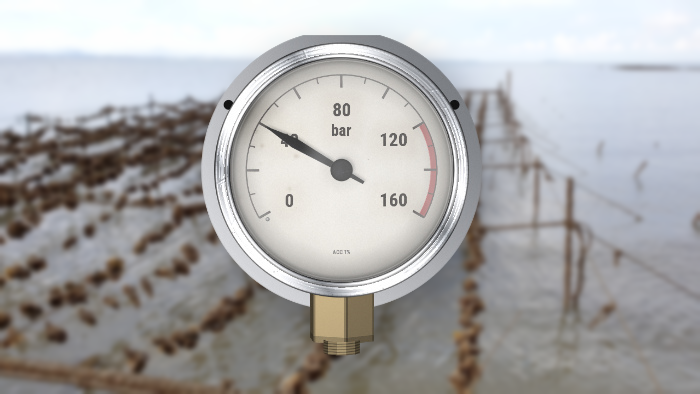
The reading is bar 40
